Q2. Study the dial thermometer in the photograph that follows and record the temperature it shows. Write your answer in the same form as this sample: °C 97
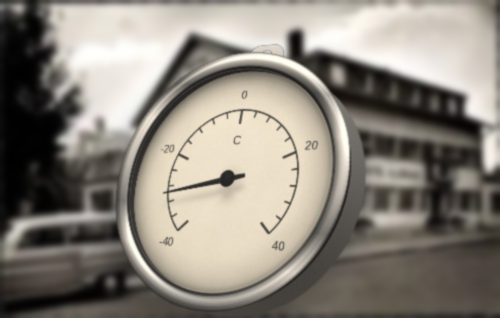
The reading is °C -30
